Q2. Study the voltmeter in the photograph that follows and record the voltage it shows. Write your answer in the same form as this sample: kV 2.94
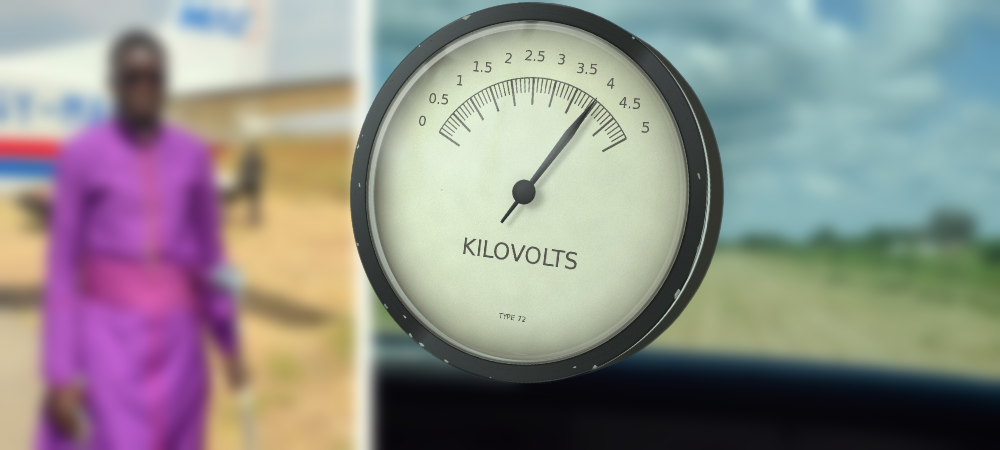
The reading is kV 4
